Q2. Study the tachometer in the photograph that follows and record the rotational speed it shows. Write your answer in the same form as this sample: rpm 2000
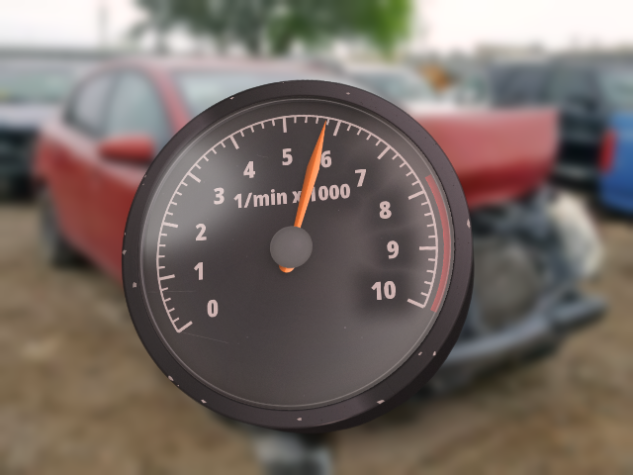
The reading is rpm 5800
